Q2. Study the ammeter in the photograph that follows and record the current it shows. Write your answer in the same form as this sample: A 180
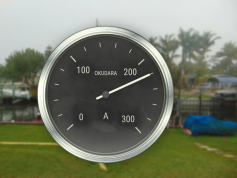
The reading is A 220
